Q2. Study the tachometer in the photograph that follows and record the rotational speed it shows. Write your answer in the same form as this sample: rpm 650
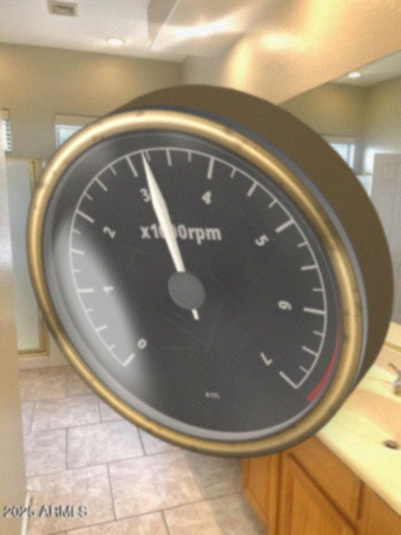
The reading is rpm 3250
